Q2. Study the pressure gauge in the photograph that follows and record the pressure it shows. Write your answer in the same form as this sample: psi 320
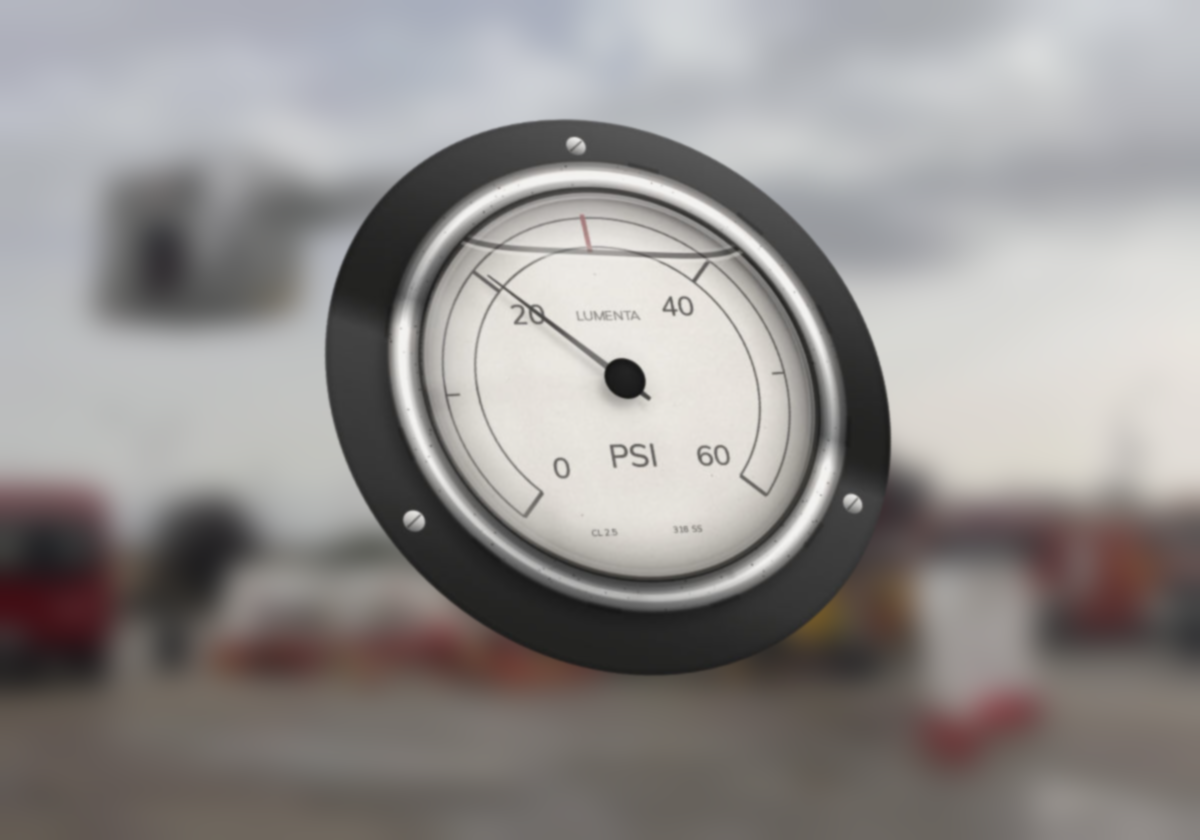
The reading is psi 20
